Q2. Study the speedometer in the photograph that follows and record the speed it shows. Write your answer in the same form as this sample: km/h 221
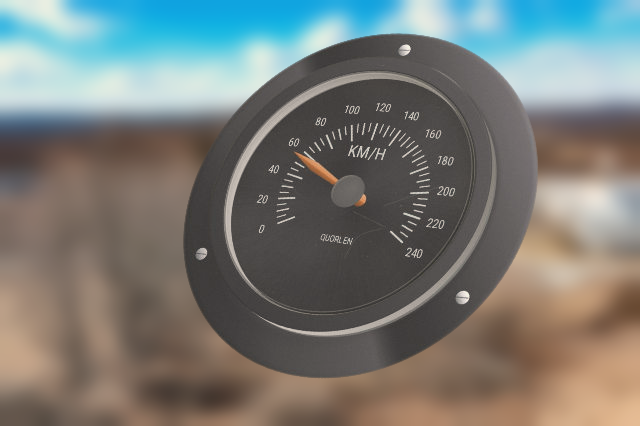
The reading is km/h 55
